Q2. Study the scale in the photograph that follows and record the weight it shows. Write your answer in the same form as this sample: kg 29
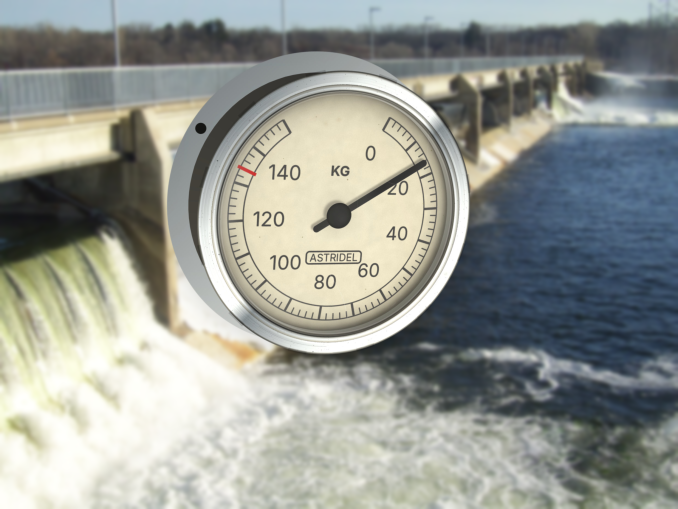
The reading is kg 16
